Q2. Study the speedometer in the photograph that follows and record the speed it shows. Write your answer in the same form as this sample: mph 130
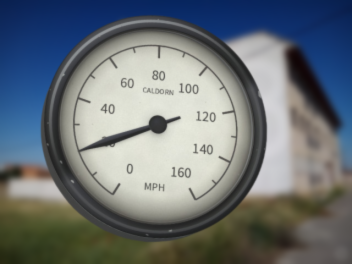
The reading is mph 20
